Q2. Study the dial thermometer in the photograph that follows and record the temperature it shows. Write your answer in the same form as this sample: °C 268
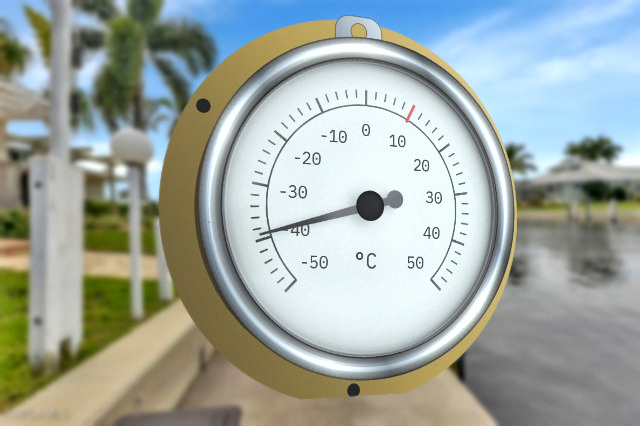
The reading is °C -39
